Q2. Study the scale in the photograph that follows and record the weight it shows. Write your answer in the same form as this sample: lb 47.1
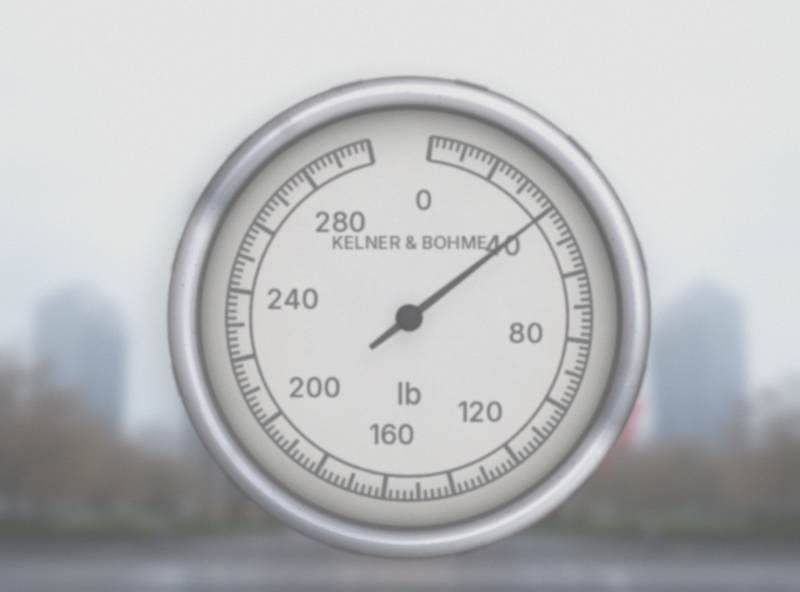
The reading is lb 40
